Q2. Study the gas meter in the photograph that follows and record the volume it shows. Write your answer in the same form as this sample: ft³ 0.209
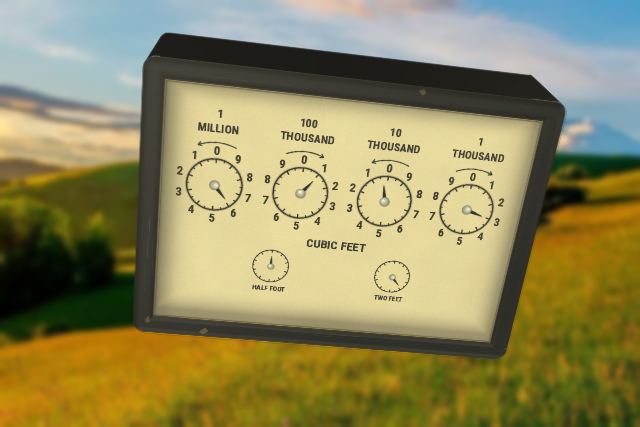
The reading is ft³ 610300
